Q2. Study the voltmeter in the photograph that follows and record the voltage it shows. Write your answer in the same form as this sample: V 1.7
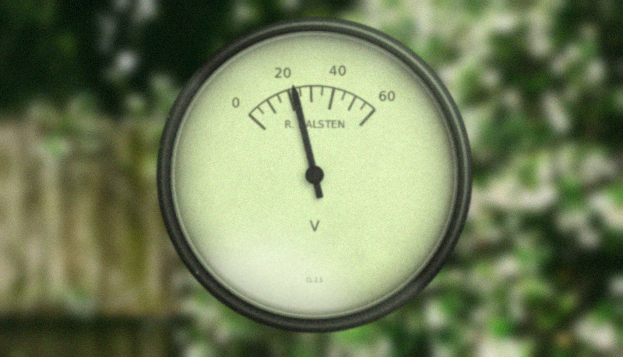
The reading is V 22.5
